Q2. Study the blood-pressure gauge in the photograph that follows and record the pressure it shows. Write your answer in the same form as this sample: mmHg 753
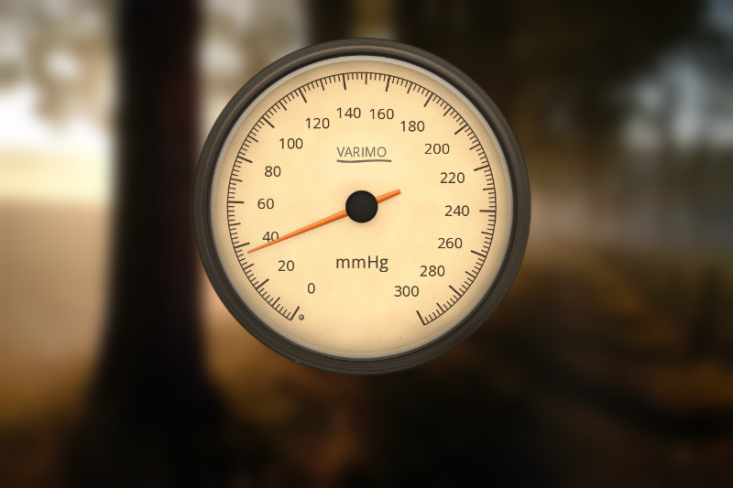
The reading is mmHg 36
